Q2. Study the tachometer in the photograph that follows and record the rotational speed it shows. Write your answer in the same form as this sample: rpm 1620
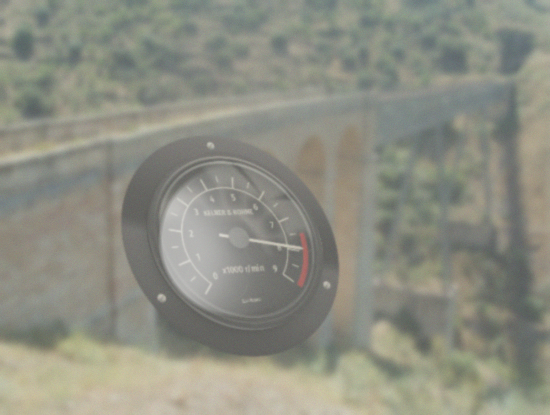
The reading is rpm 8000
